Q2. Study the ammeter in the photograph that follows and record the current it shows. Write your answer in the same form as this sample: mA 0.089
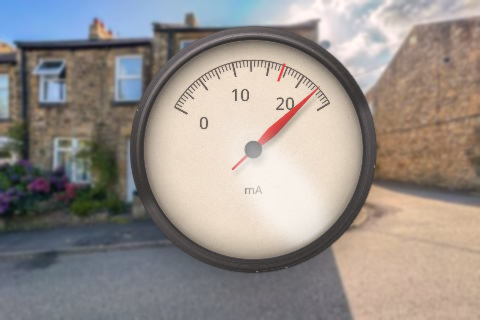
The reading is mA 22.5
